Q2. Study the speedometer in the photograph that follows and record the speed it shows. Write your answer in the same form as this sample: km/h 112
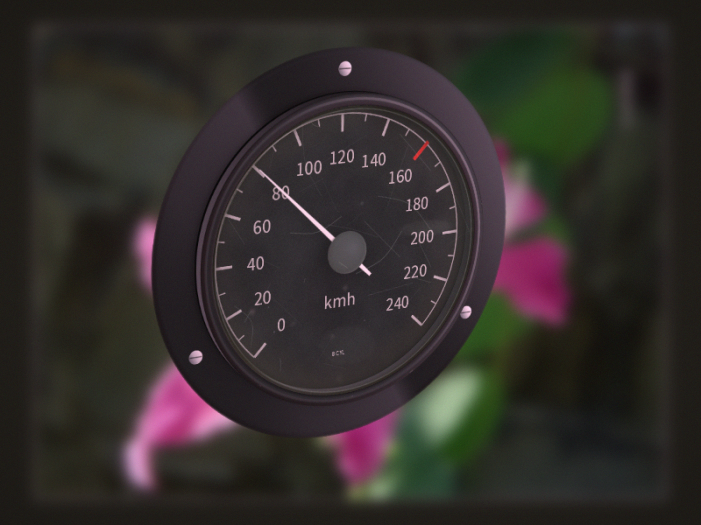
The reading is km/h 80
